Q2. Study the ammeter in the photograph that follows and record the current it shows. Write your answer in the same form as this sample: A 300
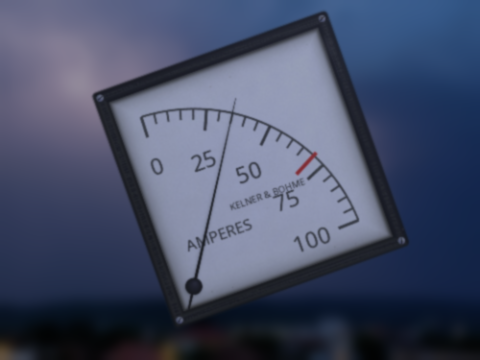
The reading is A 35
